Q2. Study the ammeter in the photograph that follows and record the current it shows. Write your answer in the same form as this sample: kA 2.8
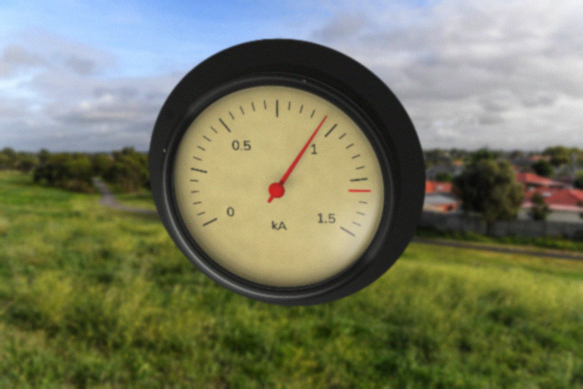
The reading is kA 0.95
